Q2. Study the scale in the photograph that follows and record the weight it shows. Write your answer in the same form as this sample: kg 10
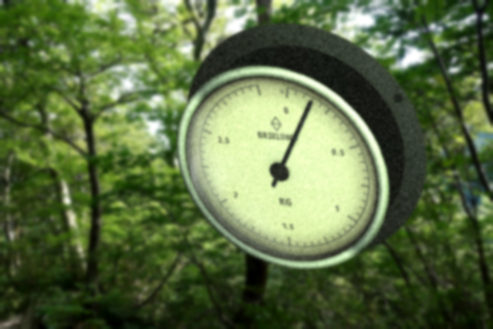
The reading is kg 0.15
